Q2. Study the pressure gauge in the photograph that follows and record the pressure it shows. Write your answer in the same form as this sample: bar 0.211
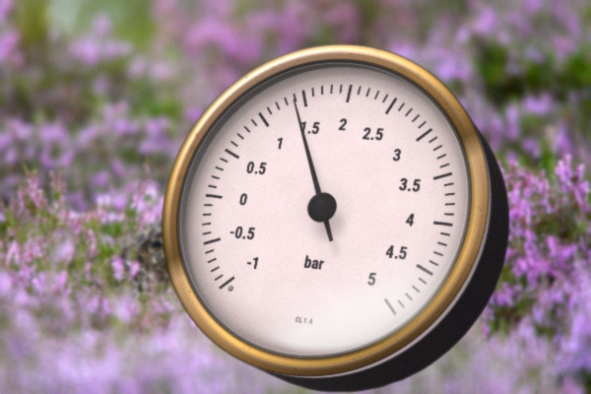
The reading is bar 1.4
